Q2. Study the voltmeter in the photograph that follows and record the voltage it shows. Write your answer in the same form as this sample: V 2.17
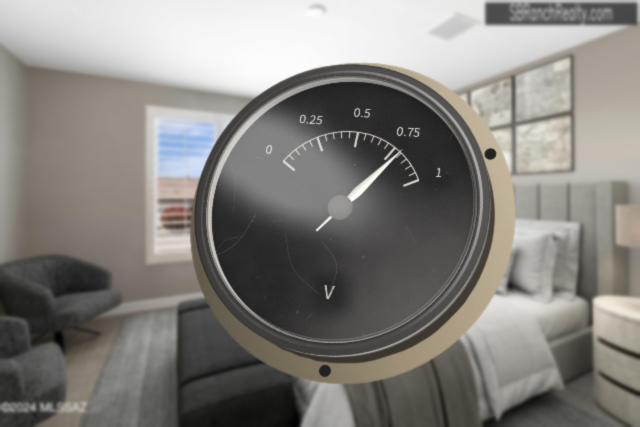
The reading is V 0.8
